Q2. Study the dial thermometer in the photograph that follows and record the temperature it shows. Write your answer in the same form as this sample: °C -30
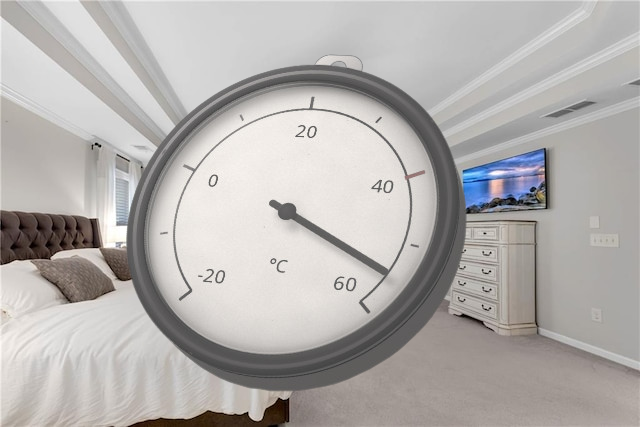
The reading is °C 55
